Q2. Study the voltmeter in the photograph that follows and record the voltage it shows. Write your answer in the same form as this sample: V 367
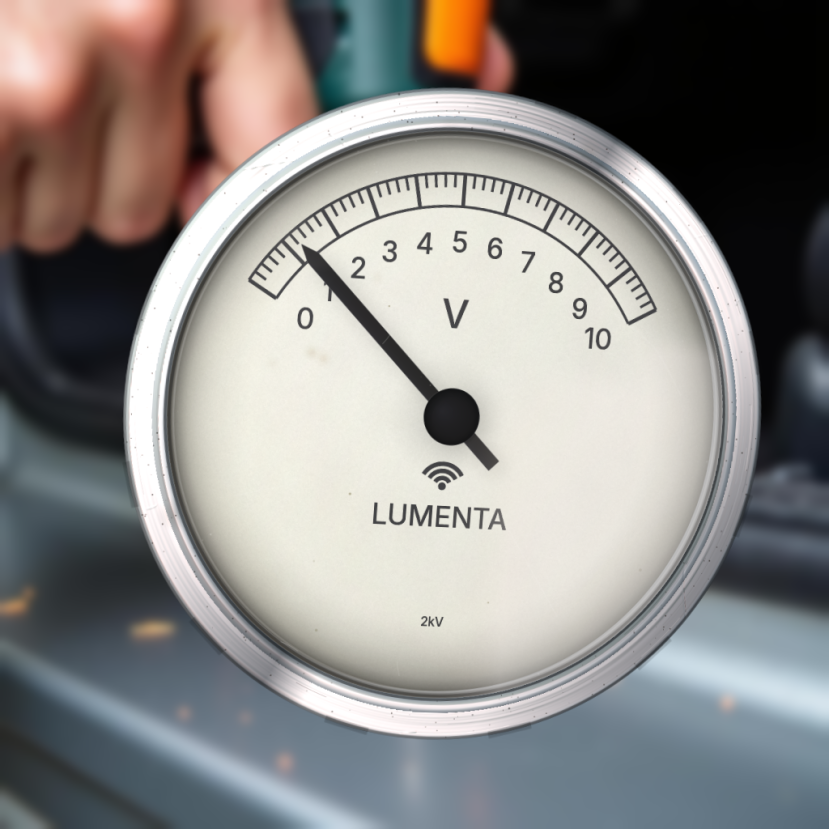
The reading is V 1.2
